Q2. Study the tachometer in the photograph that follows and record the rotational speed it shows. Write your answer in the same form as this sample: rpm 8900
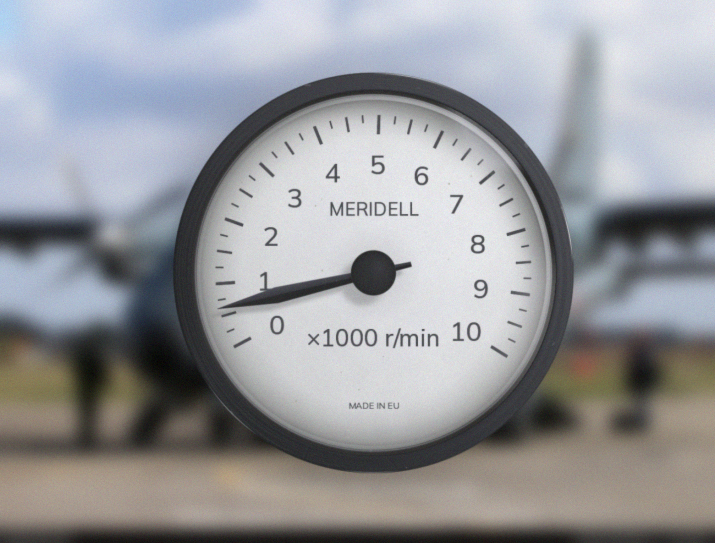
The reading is rpm 625
